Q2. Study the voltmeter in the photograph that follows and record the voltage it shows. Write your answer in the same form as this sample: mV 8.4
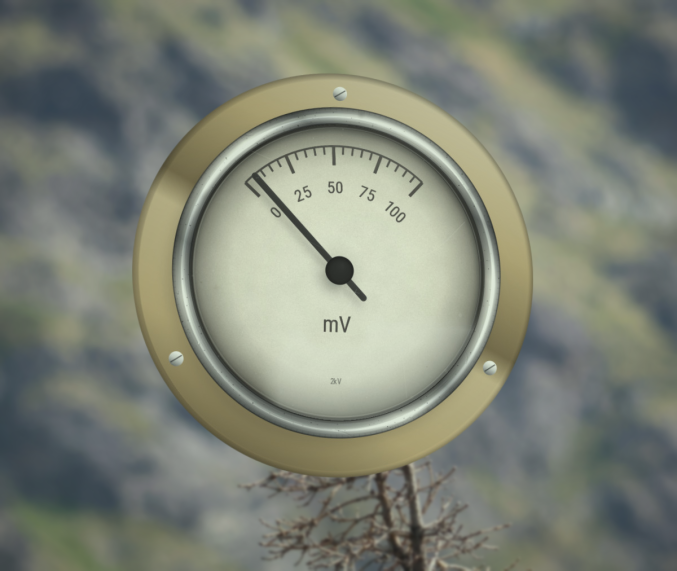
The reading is mV 5
